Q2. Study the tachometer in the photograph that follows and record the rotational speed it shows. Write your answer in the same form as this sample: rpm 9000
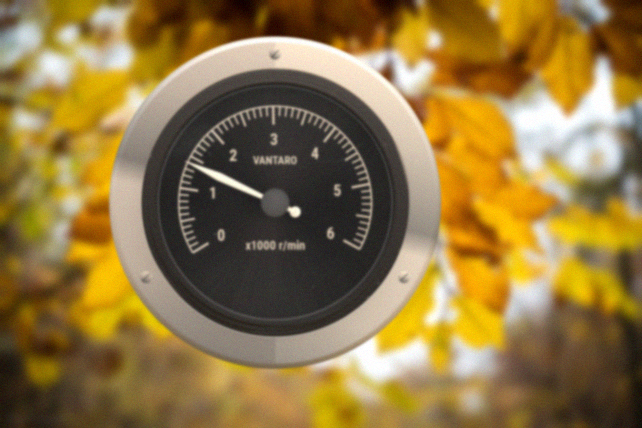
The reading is rpm 1400
